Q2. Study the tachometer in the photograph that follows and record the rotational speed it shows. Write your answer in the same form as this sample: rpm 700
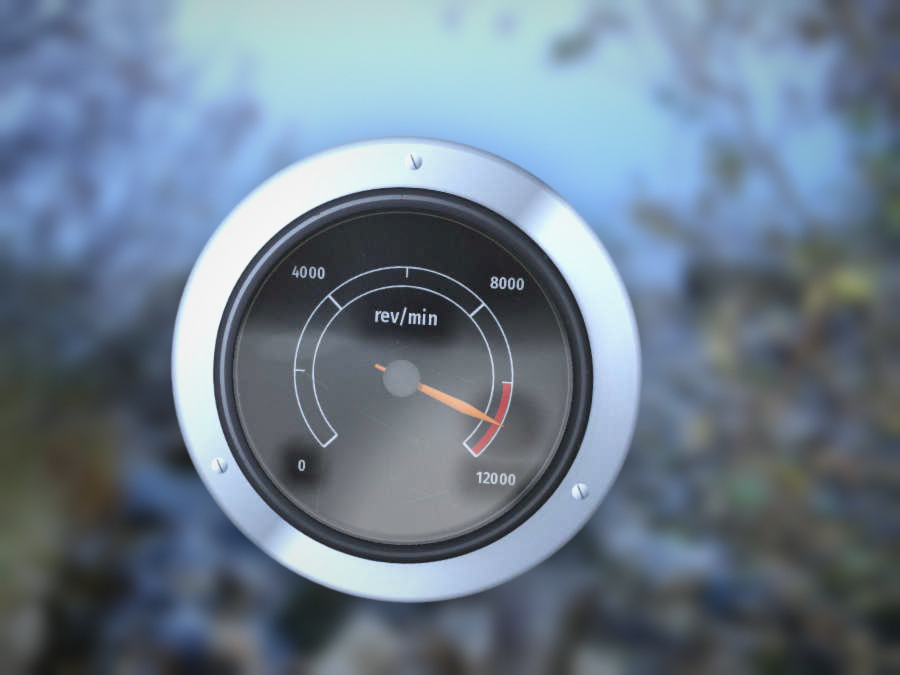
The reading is rpm 11000
